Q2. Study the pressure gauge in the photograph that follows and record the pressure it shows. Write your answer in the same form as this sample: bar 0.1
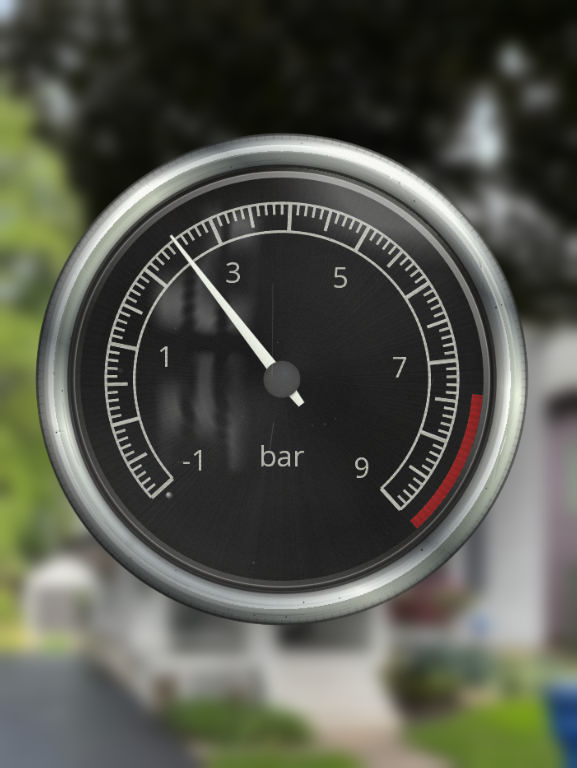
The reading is bar 2.5
